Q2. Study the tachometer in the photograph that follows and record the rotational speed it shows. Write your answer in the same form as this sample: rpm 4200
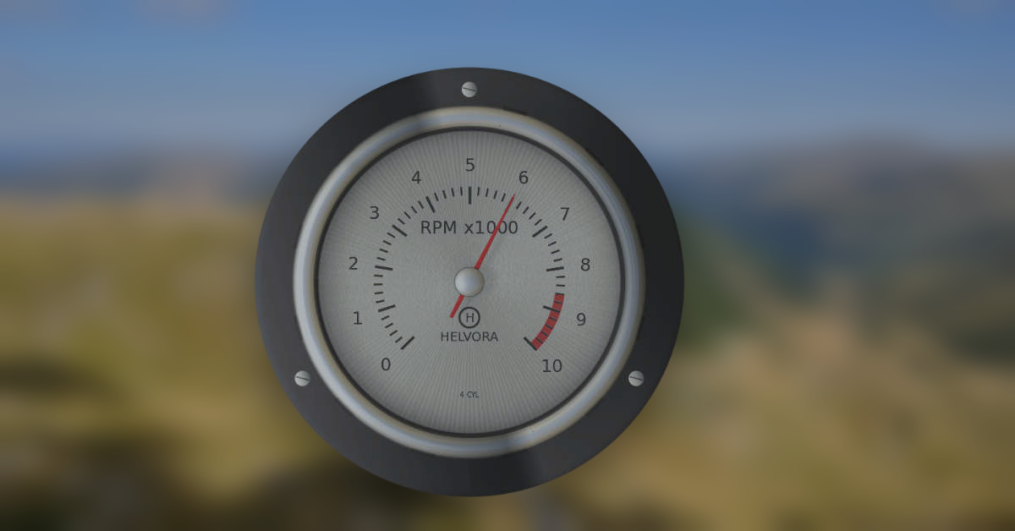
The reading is rpm 6000
